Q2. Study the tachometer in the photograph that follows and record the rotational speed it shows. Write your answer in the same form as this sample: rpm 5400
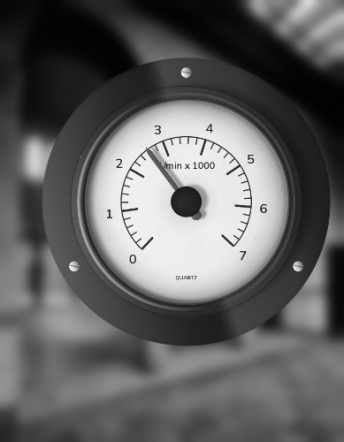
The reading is rpm 2600
